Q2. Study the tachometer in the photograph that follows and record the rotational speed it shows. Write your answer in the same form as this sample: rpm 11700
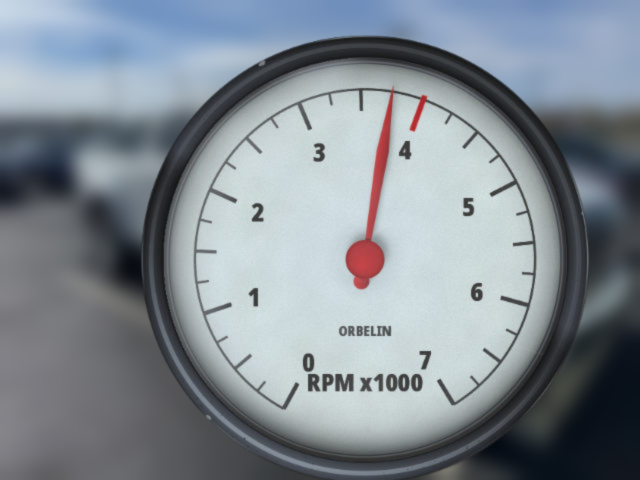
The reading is rpm 3750
